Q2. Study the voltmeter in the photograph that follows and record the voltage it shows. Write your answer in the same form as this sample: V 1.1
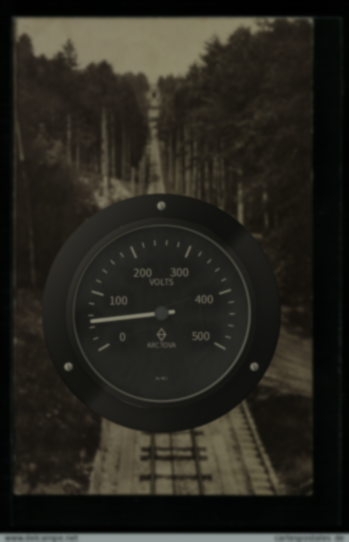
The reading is V 50
